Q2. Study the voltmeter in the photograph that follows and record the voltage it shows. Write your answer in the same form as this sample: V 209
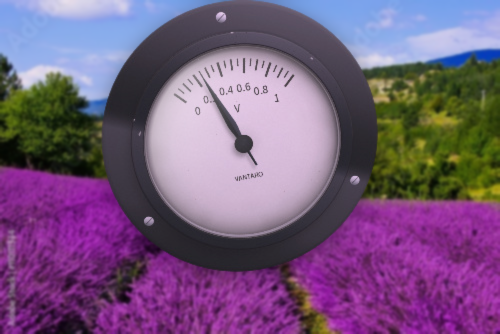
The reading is V 0.25
